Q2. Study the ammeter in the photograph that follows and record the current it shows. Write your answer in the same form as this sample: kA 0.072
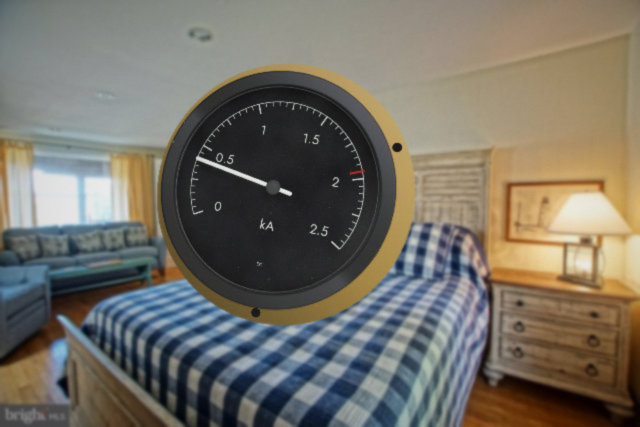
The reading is kA 0.4
